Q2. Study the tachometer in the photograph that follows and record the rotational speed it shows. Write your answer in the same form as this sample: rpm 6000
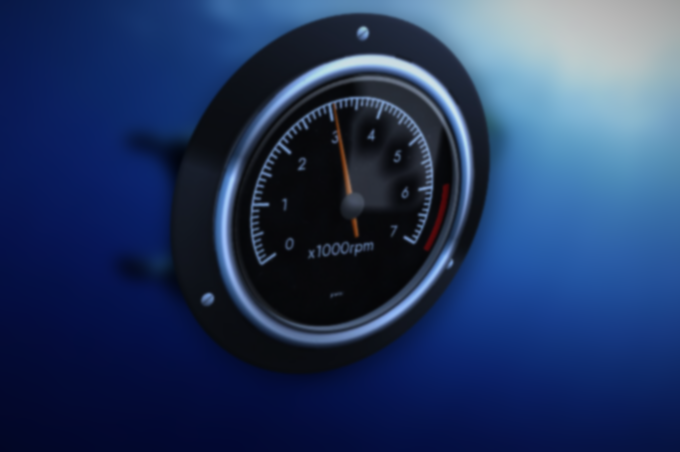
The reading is rpm 3000
